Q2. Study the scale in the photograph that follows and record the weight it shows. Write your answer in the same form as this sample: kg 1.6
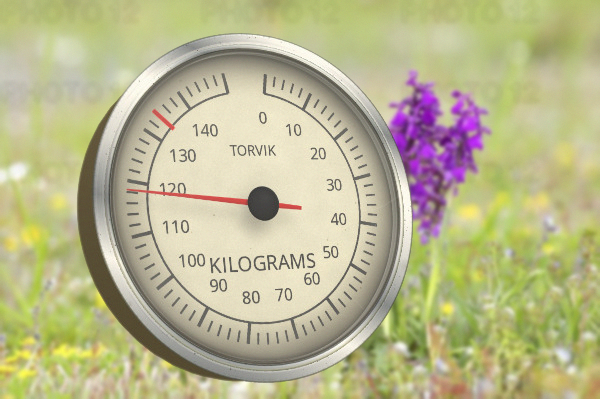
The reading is kg 118
